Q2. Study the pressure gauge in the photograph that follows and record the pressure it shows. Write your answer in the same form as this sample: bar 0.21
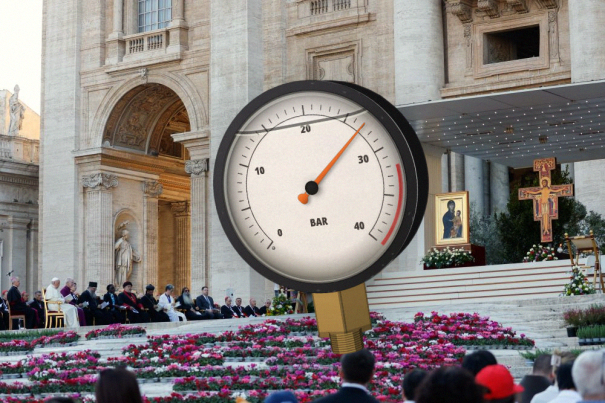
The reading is bar 27
